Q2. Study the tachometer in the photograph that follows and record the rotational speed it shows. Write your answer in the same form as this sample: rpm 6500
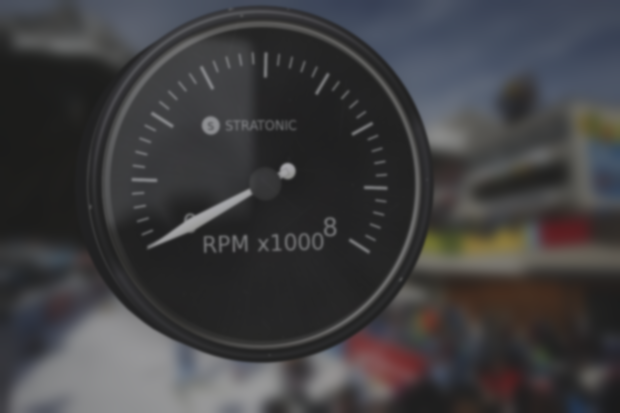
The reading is rpm 0
